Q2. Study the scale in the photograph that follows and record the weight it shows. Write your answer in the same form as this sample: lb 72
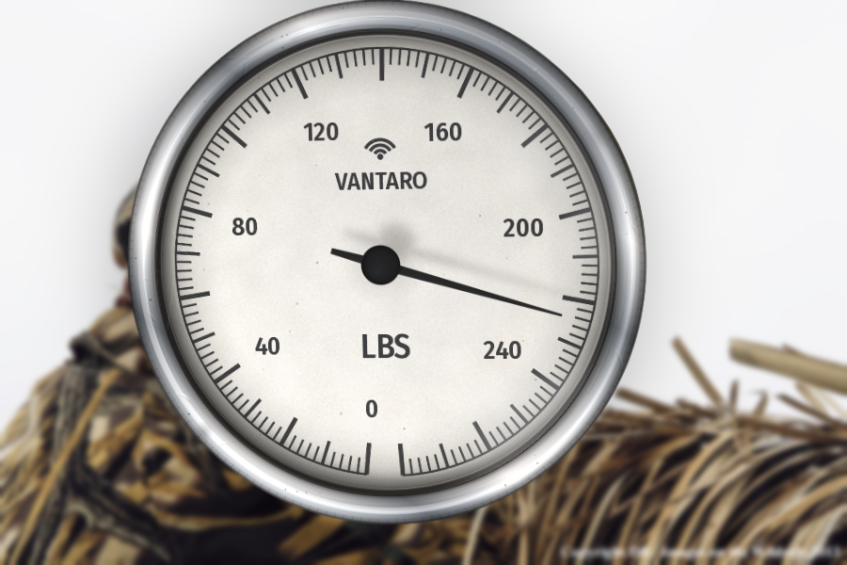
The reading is lb 224
